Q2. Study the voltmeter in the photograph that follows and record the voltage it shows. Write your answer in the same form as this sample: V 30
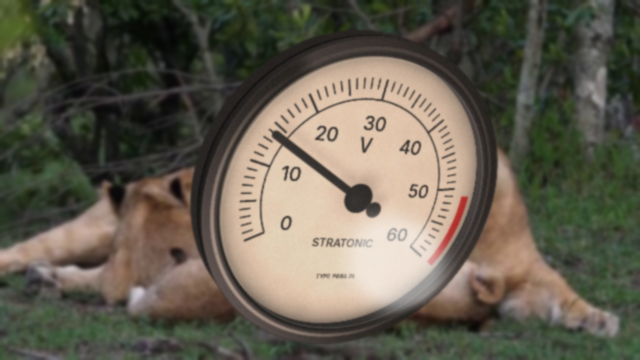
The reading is V 14
